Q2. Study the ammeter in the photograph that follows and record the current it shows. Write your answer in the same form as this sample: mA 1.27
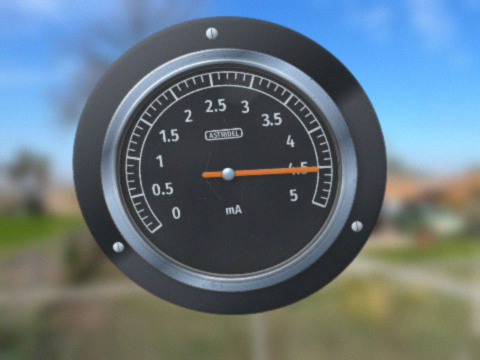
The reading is mA 4.5
